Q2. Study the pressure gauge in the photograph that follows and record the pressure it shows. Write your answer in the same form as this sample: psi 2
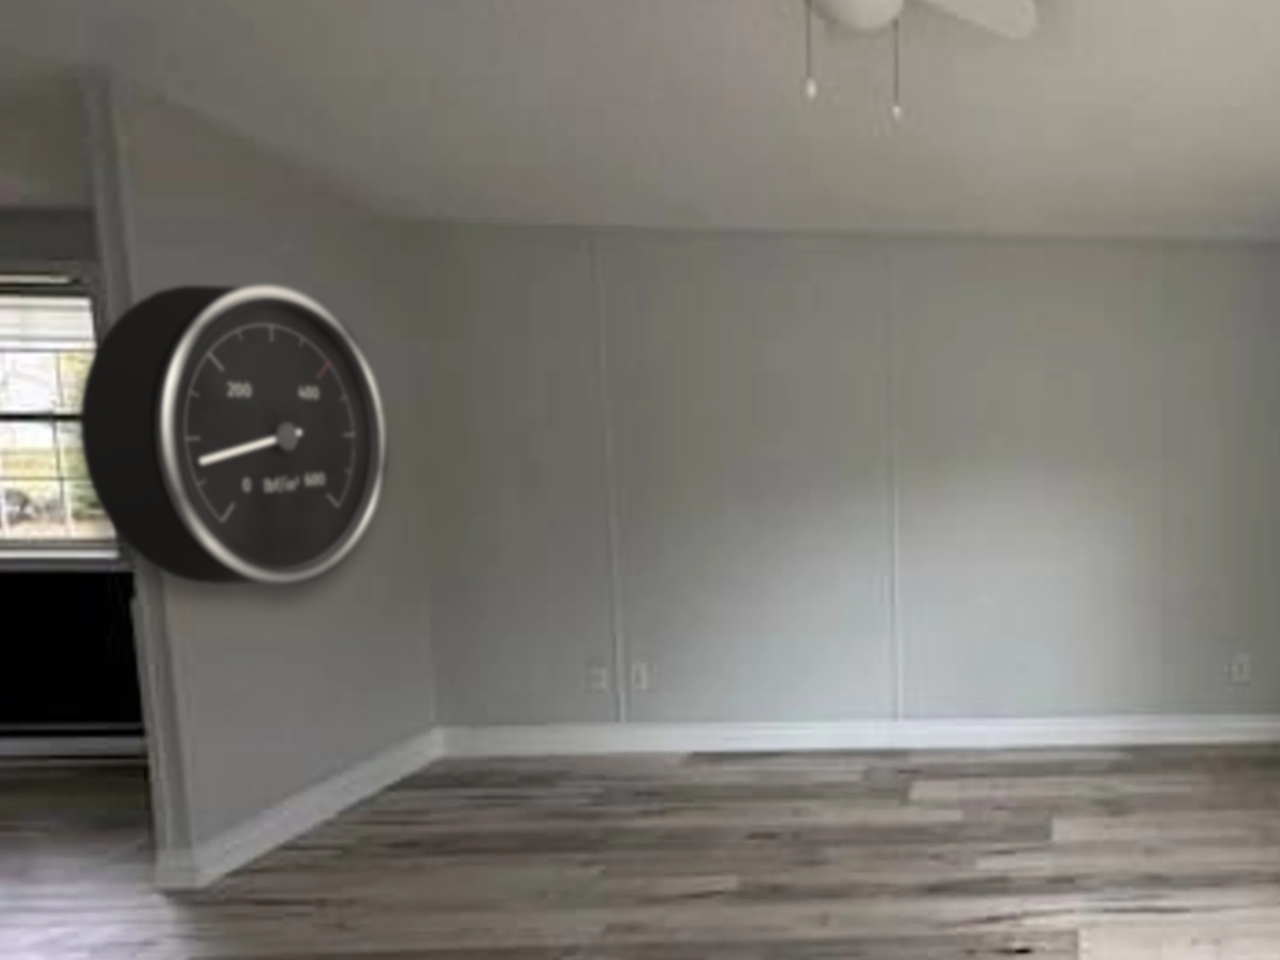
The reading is psi 75
